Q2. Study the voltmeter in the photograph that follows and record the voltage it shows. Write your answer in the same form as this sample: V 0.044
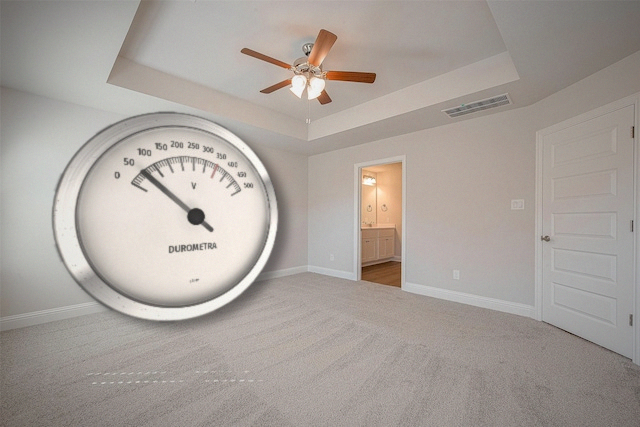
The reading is V 50
